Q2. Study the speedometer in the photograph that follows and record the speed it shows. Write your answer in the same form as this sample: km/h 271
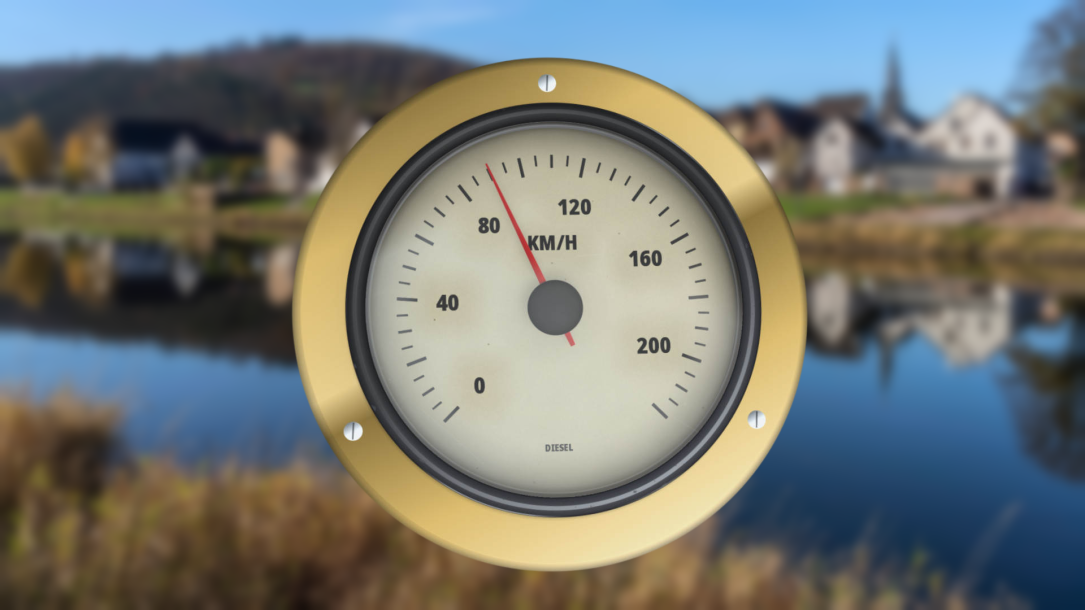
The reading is km/h 90
